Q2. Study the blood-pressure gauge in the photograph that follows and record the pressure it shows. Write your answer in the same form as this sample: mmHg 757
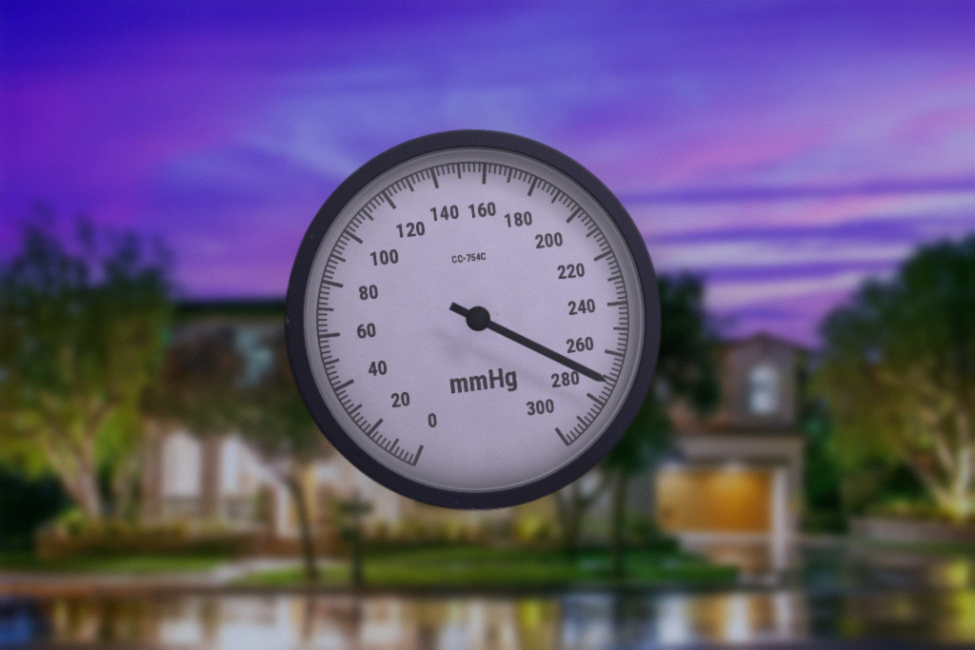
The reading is mmHg 272
